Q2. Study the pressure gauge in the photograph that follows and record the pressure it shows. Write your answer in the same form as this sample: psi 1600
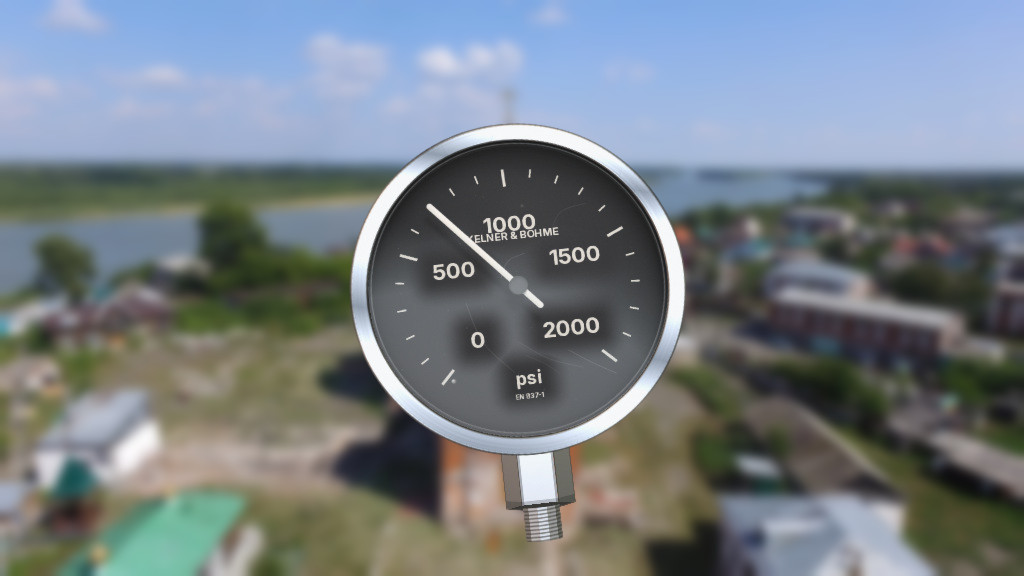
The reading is psi 700
